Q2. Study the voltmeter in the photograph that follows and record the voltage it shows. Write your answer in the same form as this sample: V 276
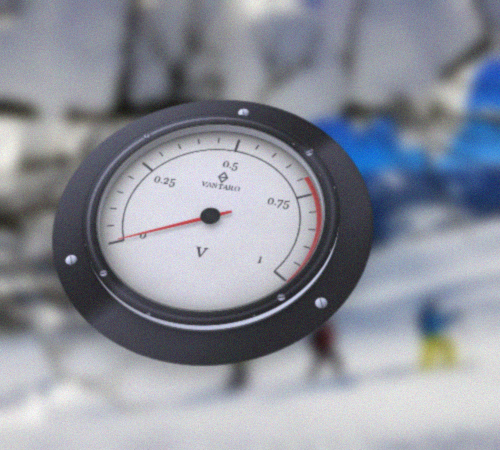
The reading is V 0
